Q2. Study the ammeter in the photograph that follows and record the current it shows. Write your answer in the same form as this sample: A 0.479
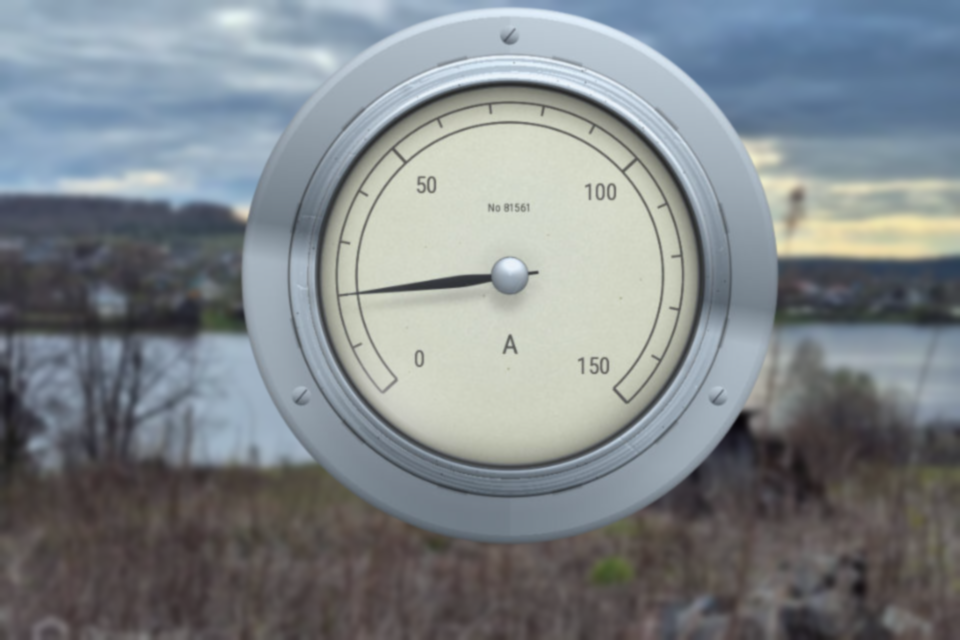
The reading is A 20
